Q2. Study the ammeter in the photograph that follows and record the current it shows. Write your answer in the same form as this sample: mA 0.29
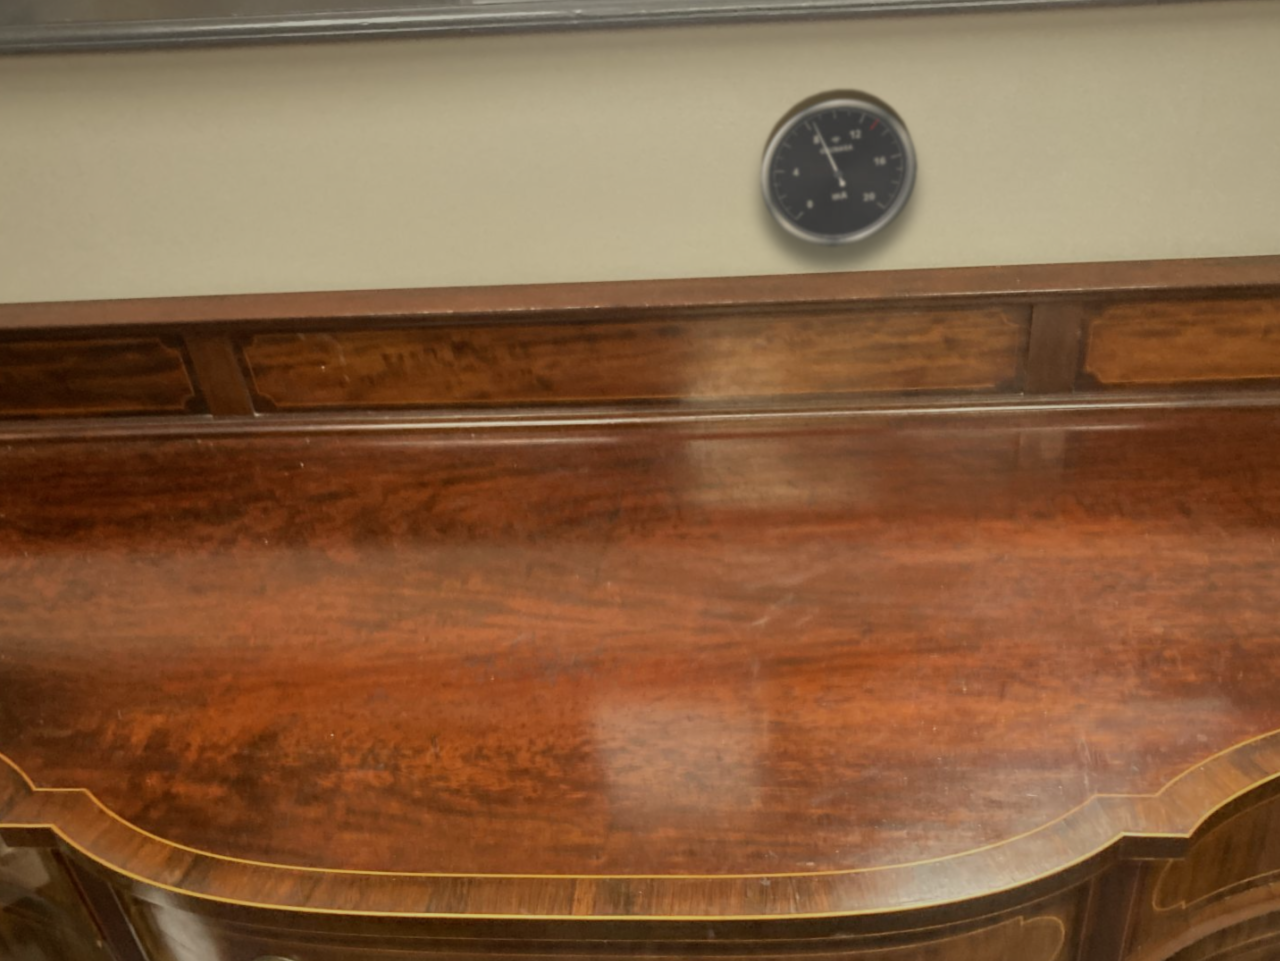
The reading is mA 8.5
